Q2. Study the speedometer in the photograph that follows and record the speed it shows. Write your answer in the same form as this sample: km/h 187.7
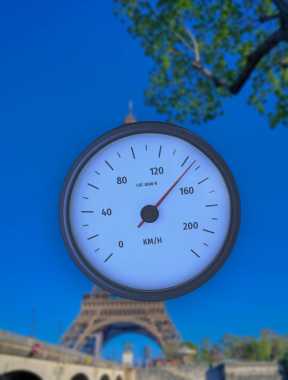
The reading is km/h 145
